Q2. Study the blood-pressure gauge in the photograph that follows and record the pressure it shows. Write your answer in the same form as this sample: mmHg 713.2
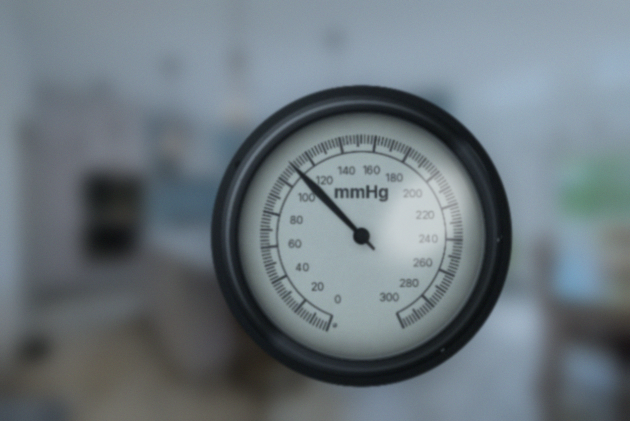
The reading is mmHg 110
